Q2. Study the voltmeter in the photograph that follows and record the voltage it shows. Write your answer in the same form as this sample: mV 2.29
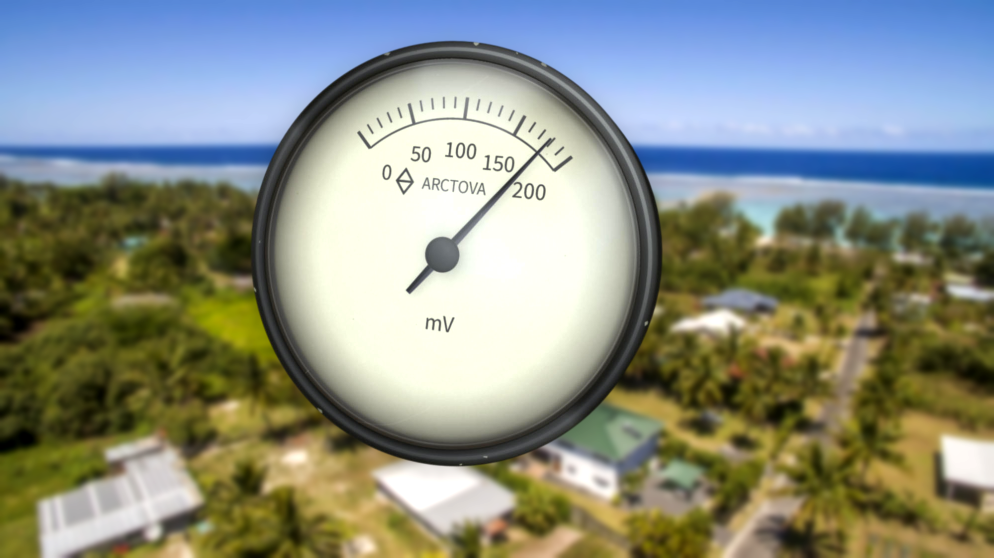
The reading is mV 180
